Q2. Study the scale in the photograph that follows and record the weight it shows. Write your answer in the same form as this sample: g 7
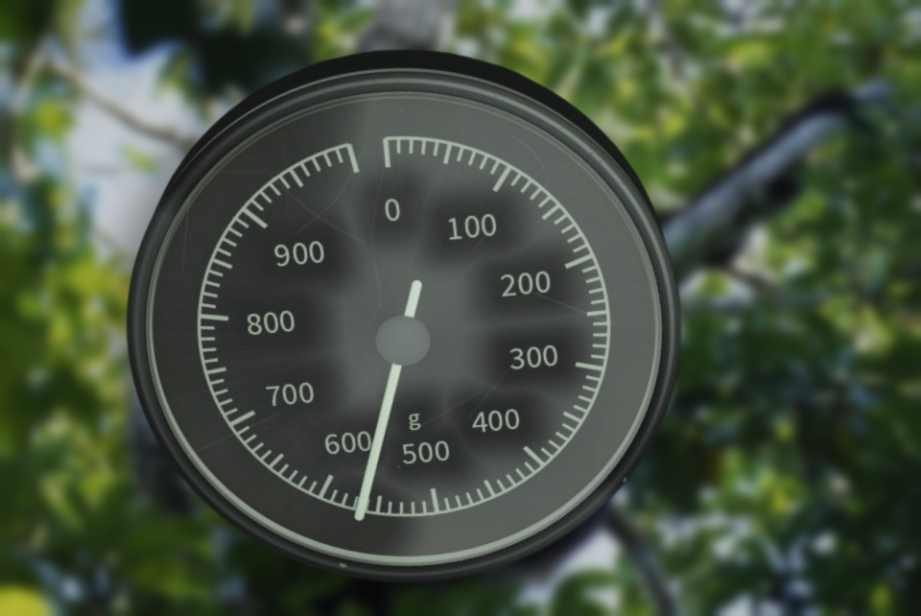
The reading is g 565
